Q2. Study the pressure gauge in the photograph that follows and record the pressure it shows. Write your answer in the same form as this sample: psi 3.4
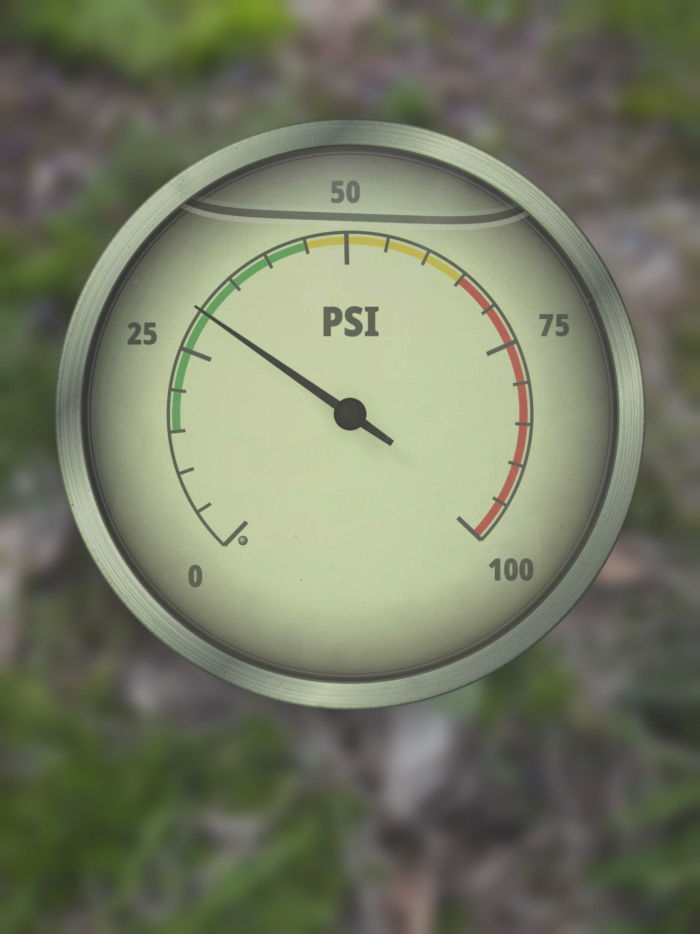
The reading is psi 30
